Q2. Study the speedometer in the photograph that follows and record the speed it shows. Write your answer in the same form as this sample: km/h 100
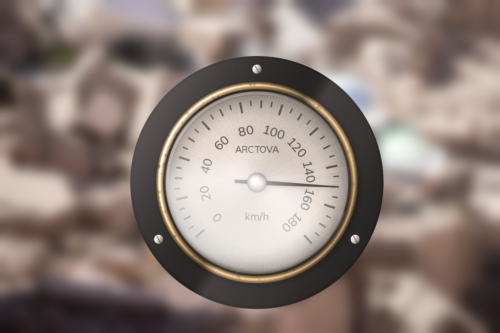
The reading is km/h 150
